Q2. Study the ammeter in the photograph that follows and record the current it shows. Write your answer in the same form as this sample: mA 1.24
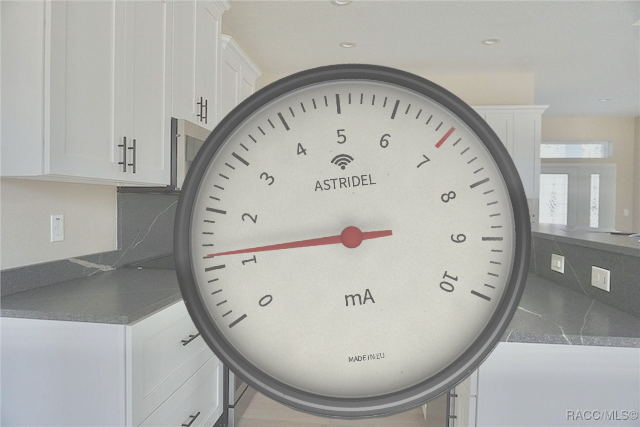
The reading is mA 1.2
